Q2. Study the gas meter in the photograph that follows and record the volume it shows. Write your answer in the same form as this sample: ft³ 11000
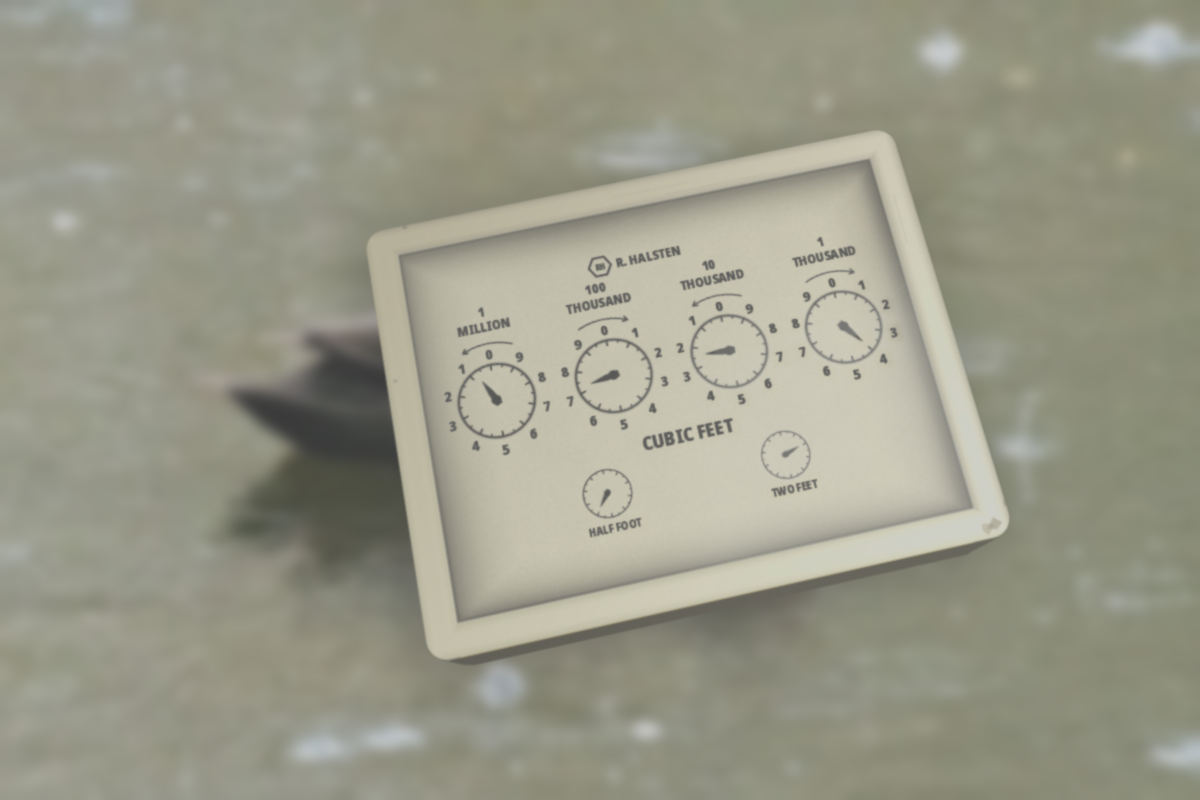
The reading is ft³ 72400
